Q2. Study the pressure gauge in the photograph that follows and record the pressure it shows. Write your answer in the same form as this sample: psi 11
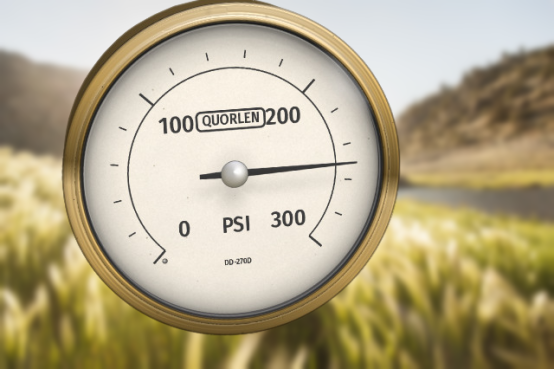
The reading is psi 250
